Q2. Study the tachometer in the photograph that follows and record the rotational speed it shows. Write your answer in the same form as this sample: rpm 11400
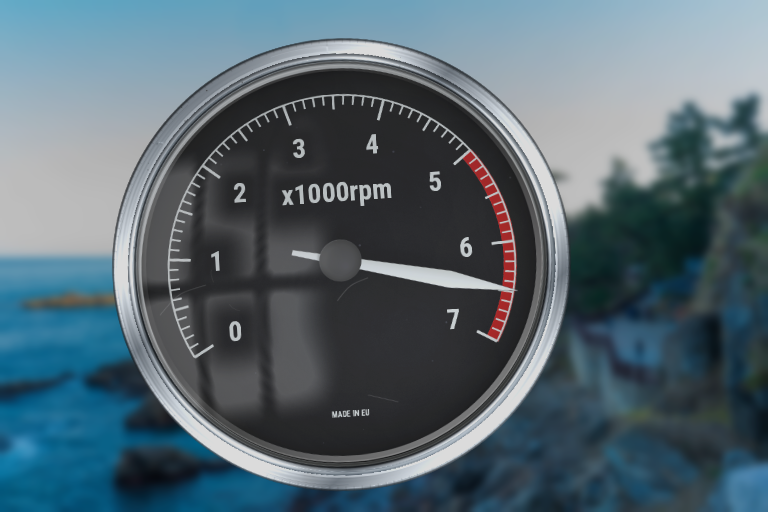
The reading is rpm 6500
